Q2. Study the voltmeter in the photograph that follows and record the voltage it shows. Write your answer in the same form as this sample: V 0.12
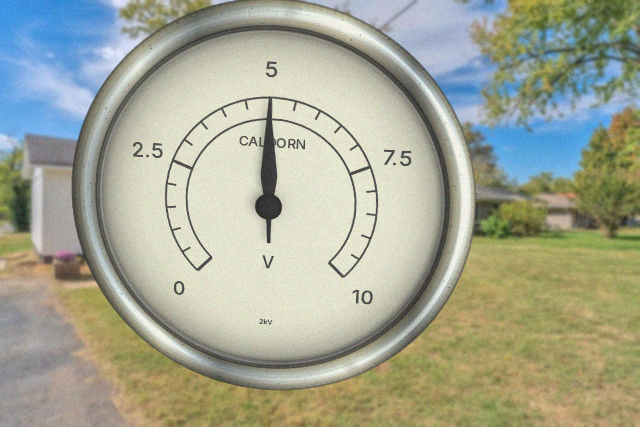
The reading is V 5
